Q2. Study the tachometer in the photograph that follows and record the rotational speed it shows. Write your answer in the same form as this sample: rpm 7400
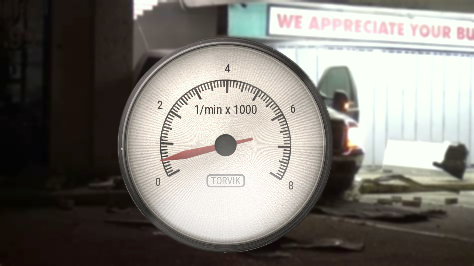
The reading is rpm 500
